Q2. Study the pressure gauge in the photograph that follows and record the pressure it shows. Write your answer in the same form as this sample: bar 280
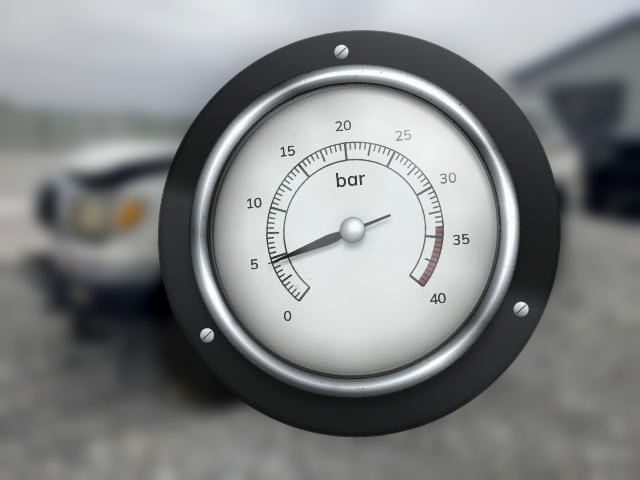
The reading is bar 4.5
